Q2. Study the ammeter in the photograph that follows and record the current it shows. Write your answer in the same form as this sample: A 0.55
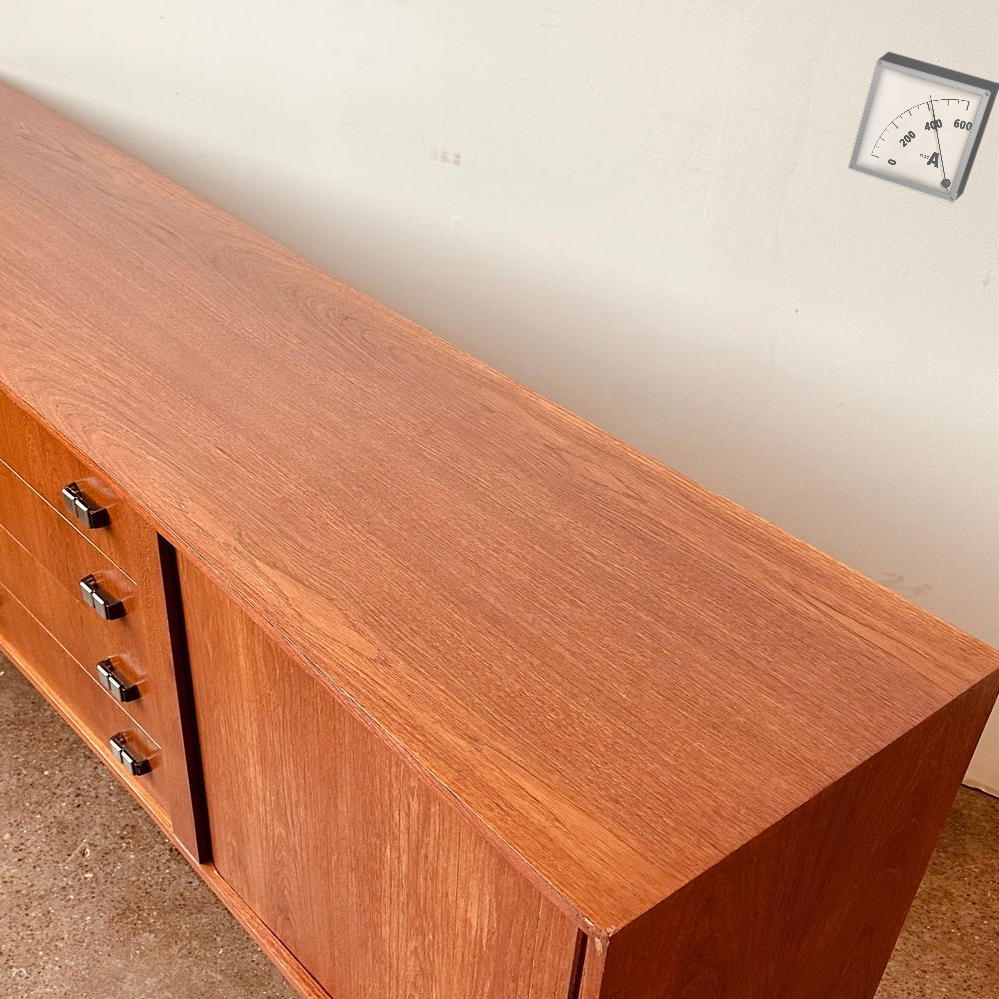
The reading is A 425
